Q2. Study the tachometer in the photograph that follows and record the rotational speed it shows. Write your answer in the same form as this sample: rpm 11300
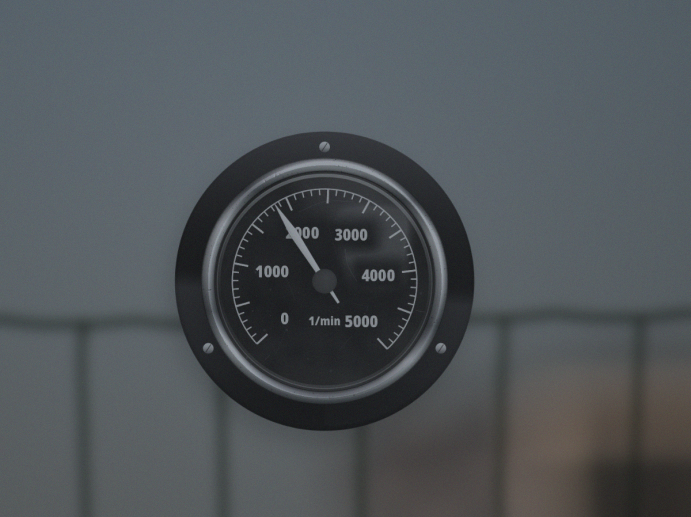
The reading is rpm 1850
